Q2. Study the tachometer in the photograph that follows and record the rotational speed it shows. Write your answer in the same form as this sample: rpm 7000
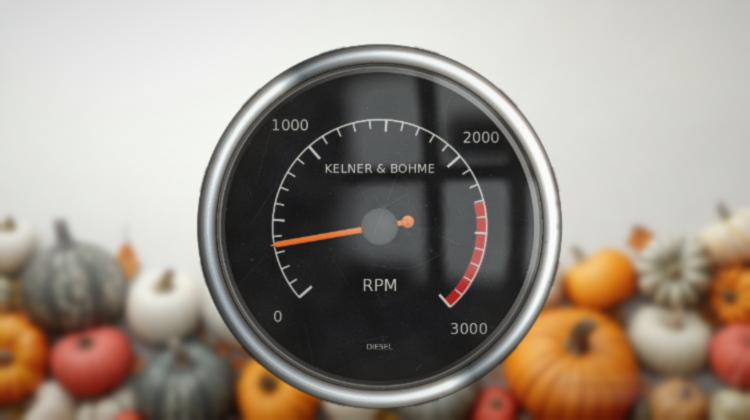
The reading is rpm 350
